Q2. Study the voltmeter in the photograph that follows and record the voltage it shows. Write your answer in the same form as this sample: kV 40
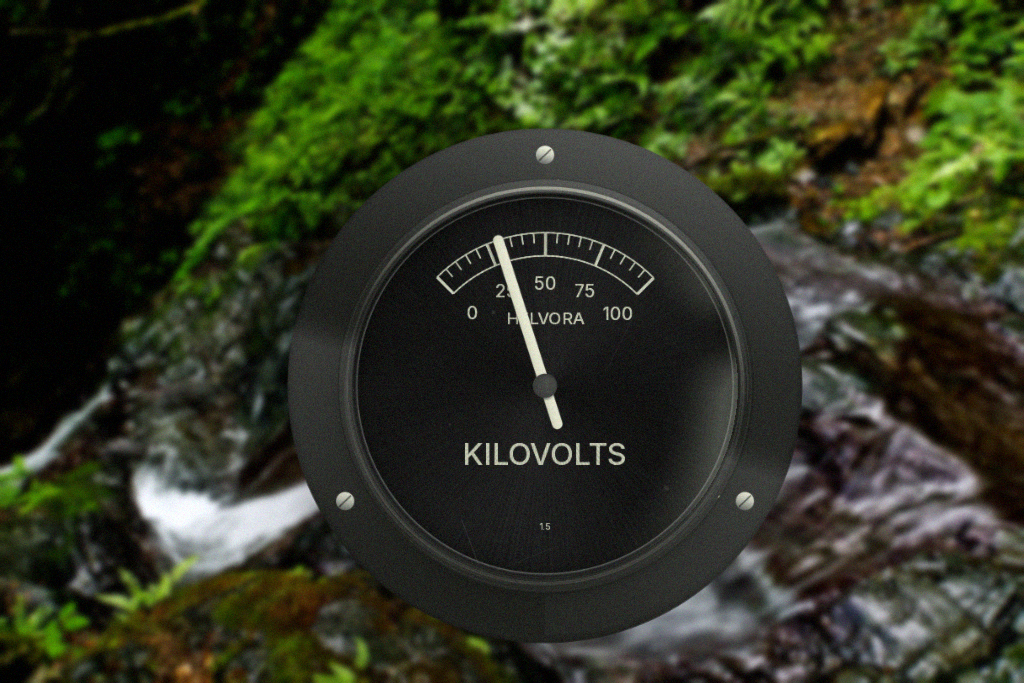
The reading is kV 30
